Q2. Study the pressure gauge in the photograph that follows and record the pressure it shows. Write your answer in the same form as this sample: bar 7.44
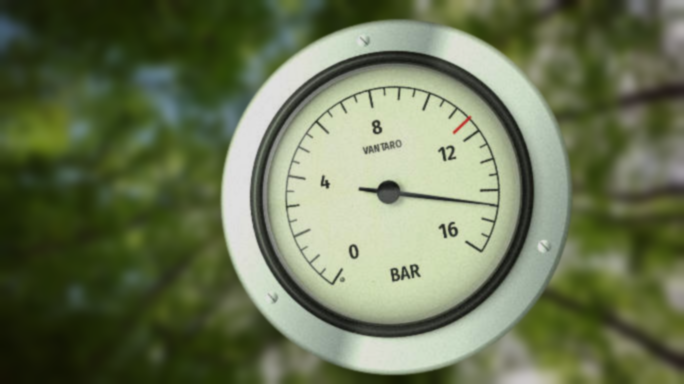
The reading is bar 14.5
